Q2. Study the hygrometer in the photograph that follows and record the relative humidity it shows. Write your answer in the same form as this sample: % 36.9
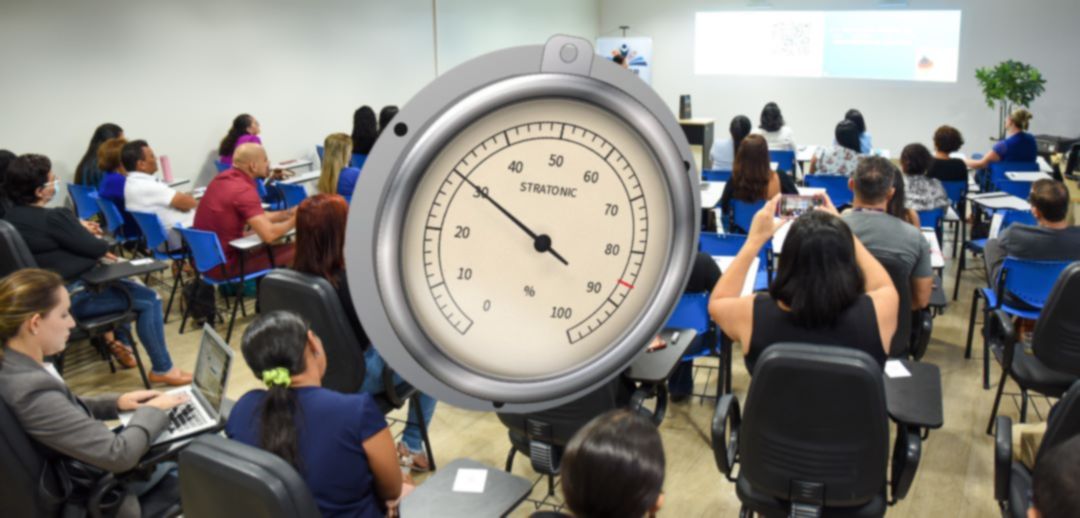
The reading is % 30
